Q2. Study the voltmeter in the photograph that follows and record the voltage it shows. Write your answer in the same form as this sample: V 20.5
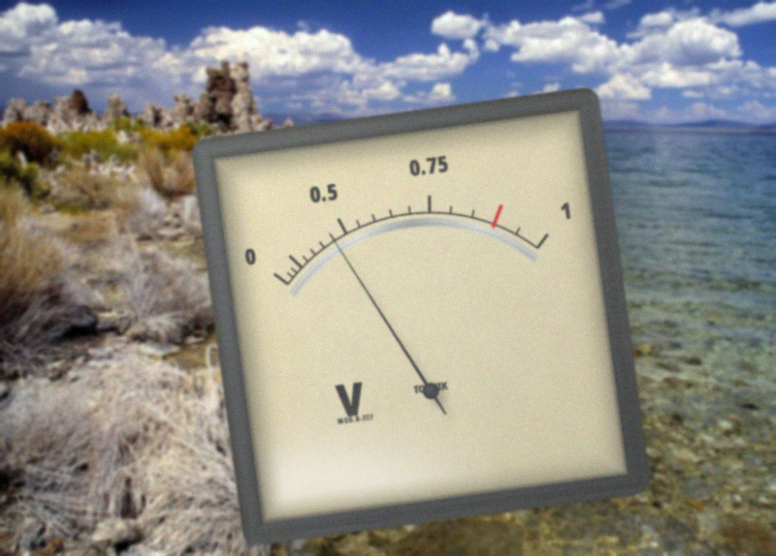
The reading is V 0.45
